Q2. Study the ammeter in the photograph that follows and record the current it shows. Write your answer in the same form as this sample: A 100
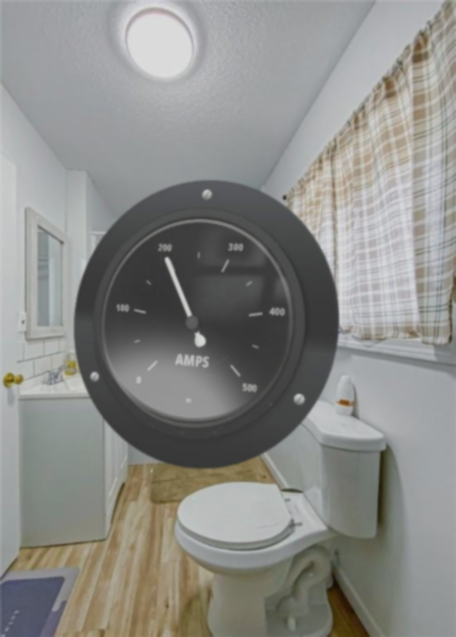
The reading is A 200
